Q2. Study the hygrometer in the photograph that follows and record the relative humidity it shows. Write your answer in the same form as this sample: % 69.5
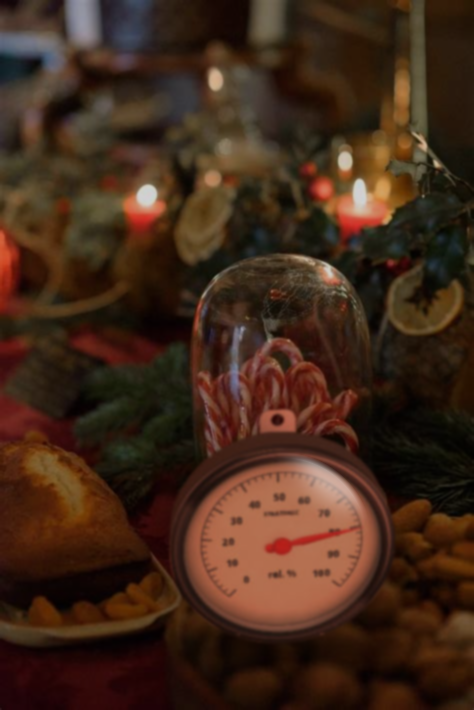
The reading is % 80
